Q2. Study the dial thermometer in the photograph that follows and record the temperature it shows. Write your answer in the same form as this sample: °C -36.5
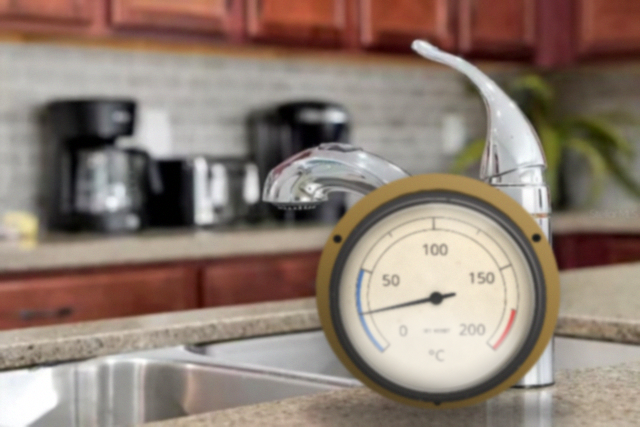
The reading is °C 25
